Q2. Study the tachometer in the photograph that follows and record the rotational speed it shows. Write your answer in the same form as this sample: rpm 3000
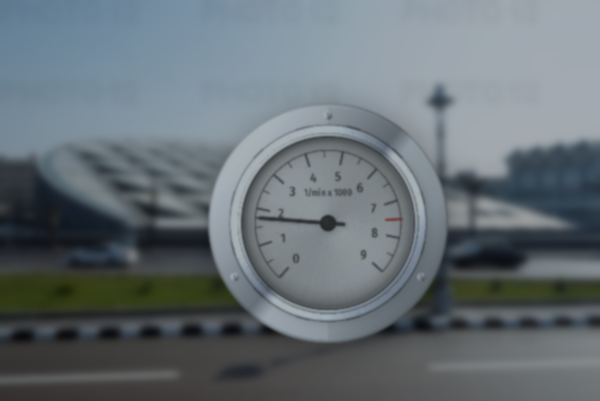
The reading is rpm 1750
